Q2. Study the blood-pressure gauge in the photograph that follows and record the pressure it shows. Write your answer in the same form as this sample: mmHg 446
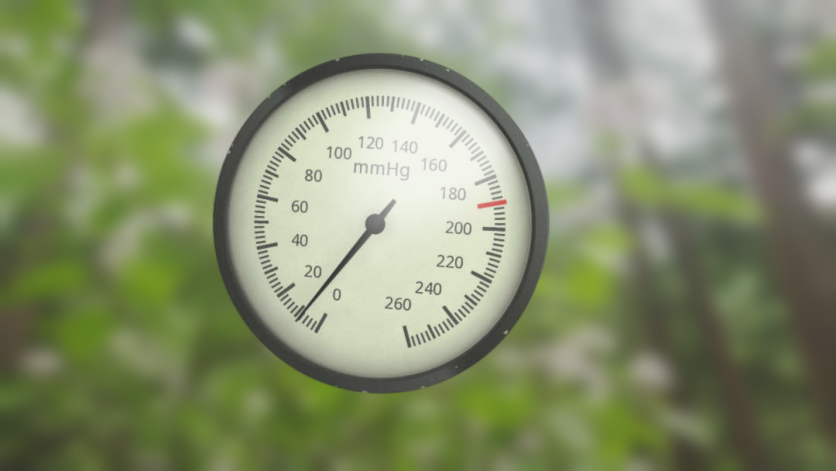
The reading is mmHg 8
